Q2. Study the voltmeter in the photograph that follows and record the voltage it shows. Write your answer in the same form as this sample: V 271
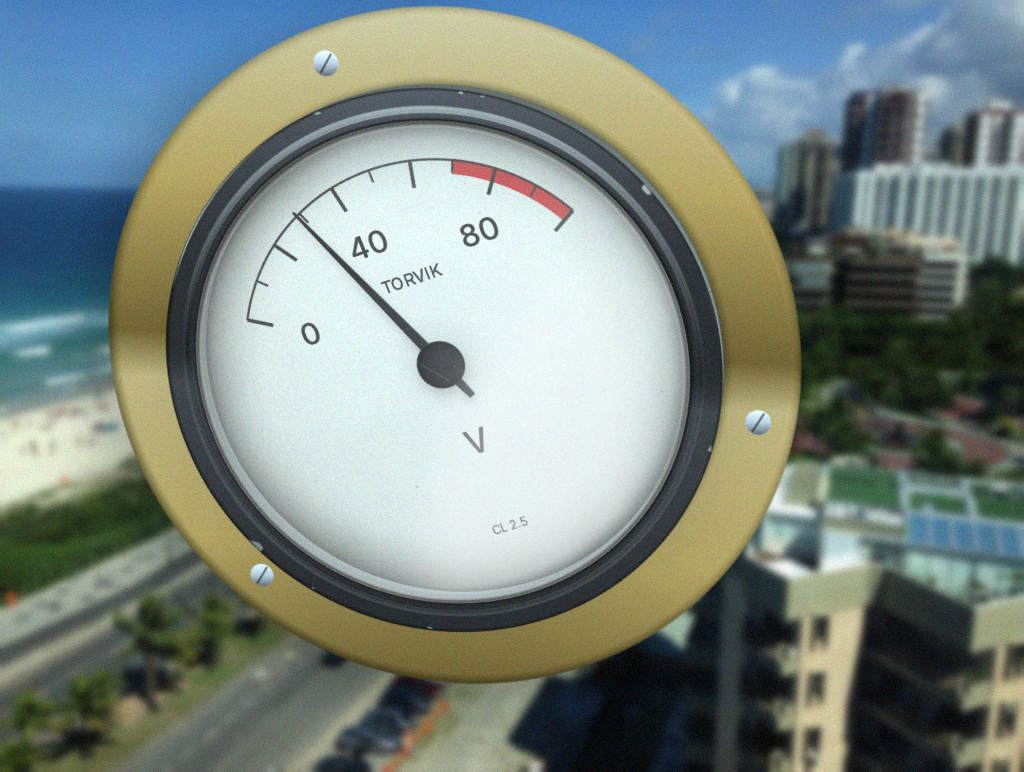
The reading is V 30
